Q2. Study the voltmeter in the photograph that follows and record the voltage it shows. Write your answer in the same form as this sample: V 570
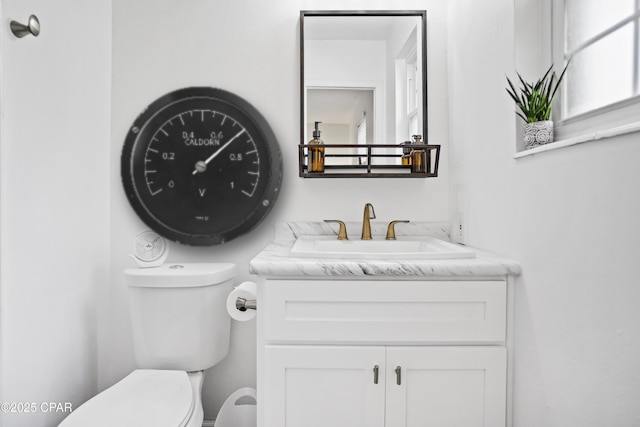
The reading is V 0.7
